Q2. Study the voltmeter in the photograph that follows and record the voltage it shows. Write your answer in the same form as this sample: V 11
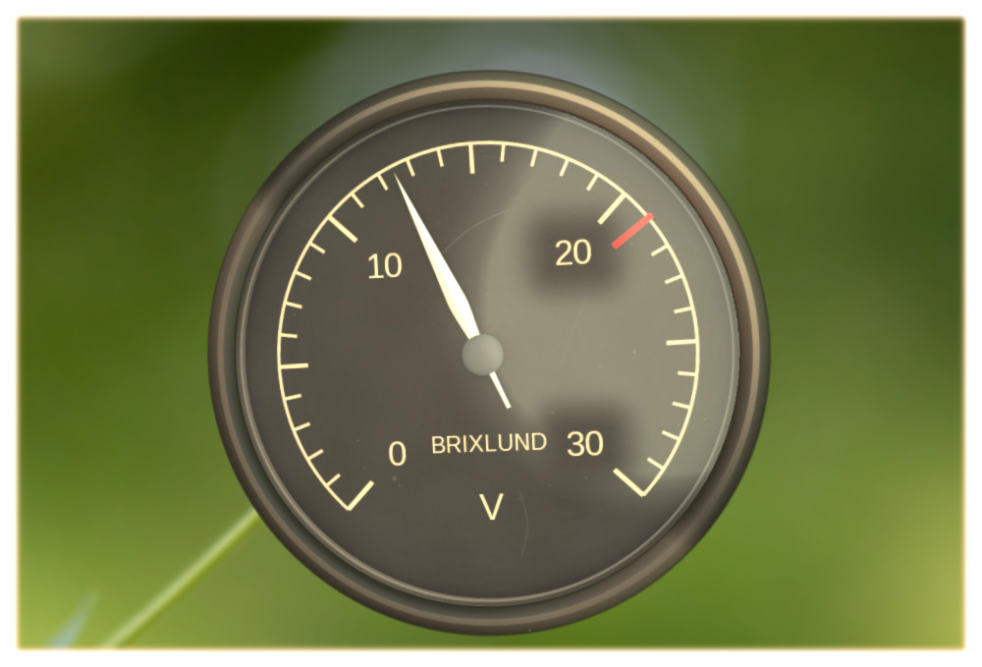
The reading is V 12.5
